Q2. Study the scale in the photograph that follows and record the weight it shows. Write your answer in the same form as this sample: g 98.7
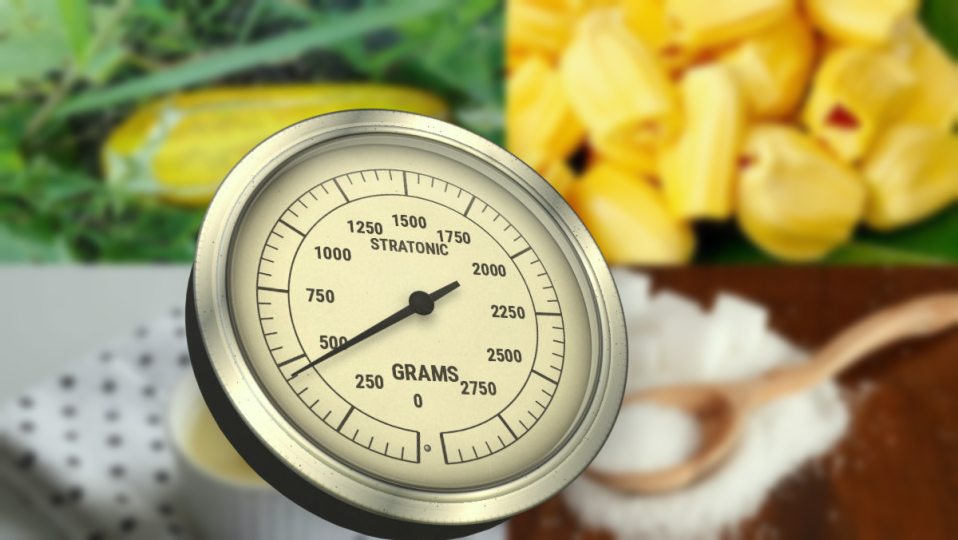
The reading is g 450
